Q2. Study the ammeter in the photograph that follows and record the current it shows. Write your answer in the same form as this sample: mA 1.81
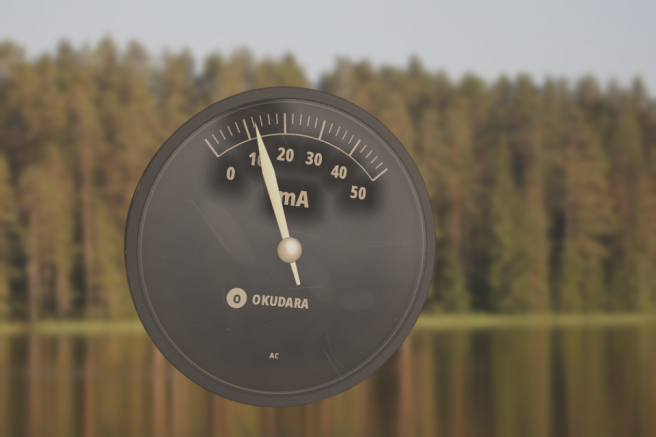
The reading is mA 12
